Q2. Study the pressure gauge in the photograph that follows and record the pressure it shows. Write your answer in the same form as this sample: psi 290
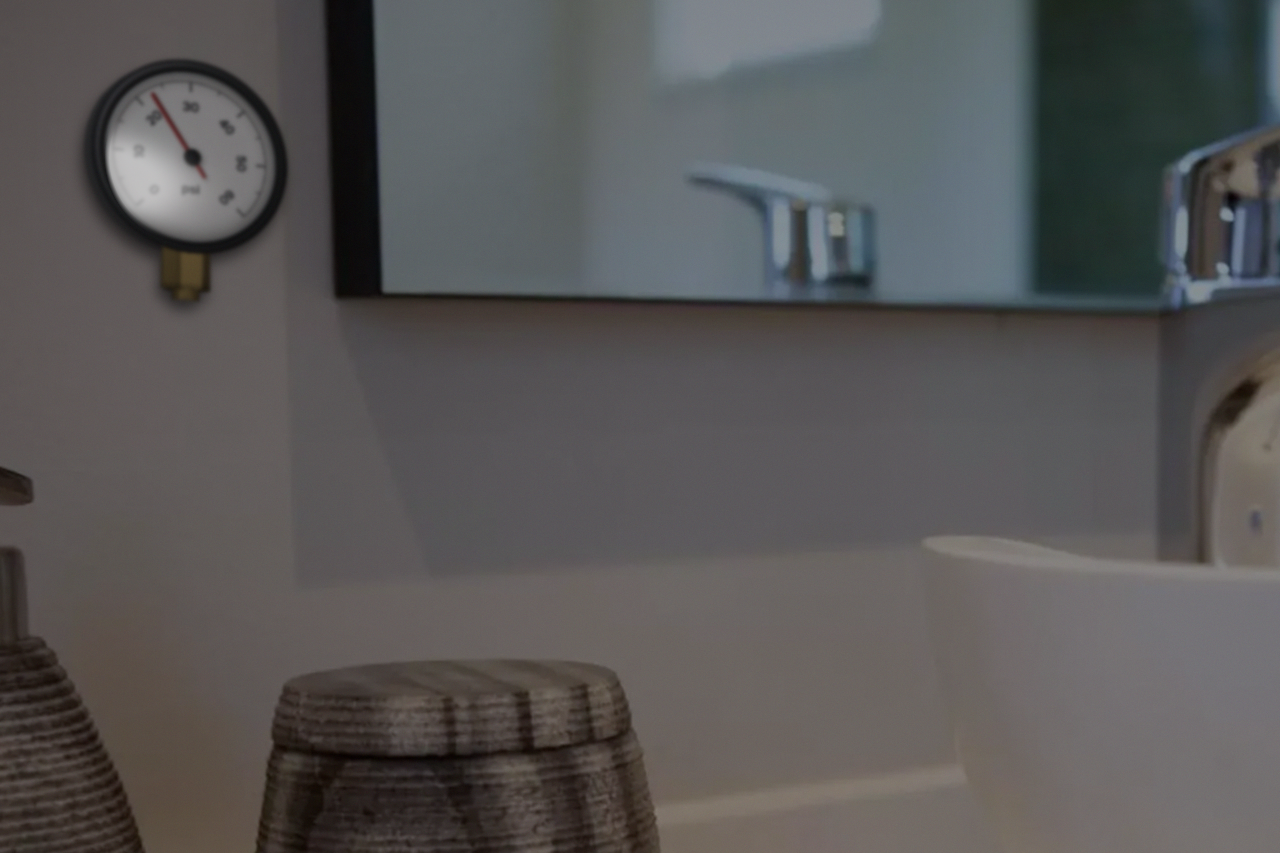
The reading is psi 22.5
